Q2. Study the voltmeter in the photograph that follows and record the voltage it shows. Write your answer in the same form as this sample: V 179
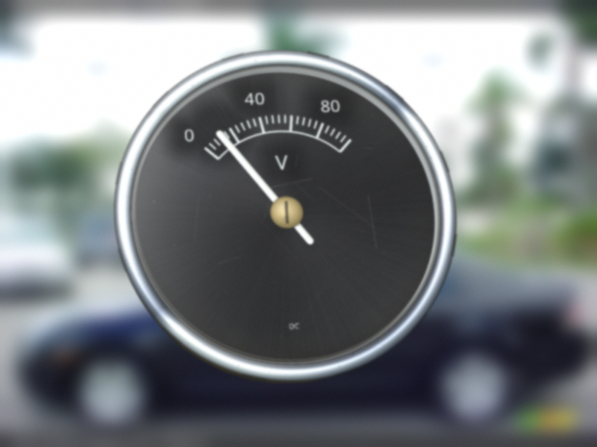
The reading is V 12
